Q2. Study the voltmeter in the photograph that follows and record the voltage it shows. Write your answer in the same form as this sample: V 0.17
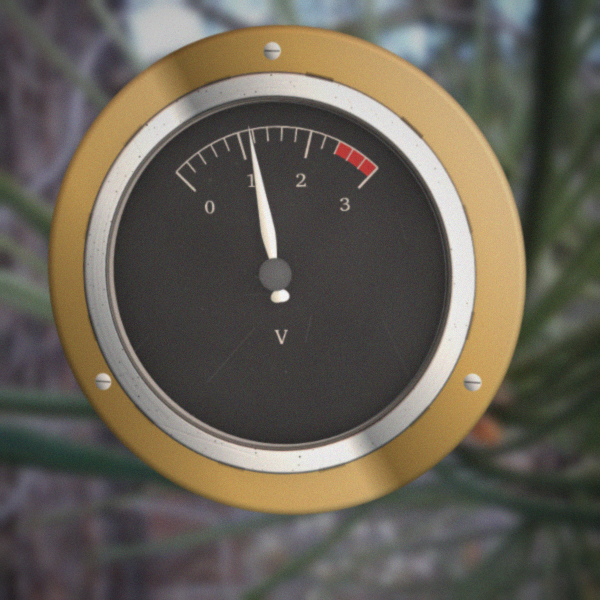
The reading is V 1.2
